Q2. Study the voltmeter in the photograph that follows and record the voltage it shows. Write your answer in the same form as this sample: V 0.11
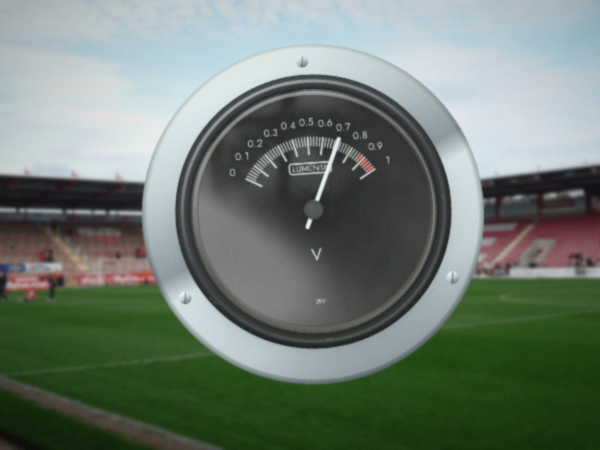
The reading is V 0.7
